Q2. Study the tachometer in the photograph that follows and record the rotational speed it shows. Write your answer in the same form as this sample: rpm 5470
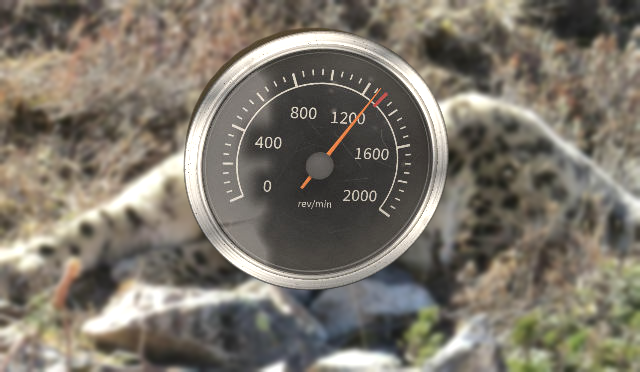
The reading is rpm 1250
